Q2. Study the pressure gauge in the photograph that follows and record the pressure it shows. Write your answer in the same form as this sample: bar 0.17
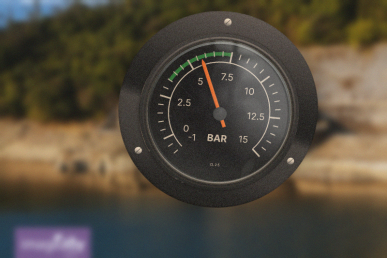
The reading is bar 5.75
